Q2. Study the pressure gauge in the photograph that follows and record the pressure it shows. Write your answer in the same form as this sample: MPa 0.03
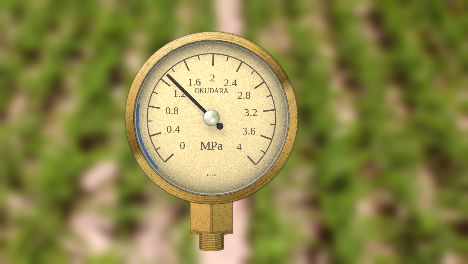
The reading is MPa 1.3
